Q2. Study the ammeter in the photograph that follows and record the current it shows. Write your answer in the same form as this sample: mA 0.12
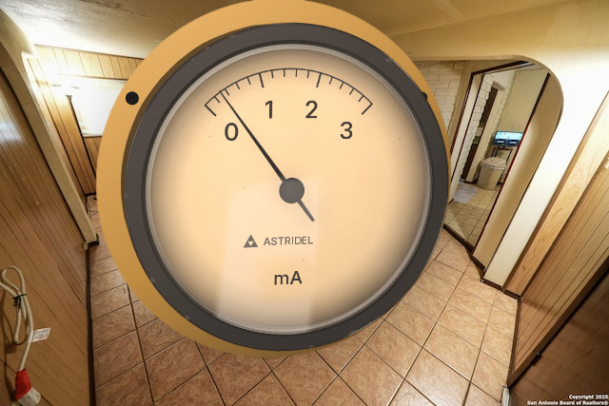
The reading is mA 0.3
